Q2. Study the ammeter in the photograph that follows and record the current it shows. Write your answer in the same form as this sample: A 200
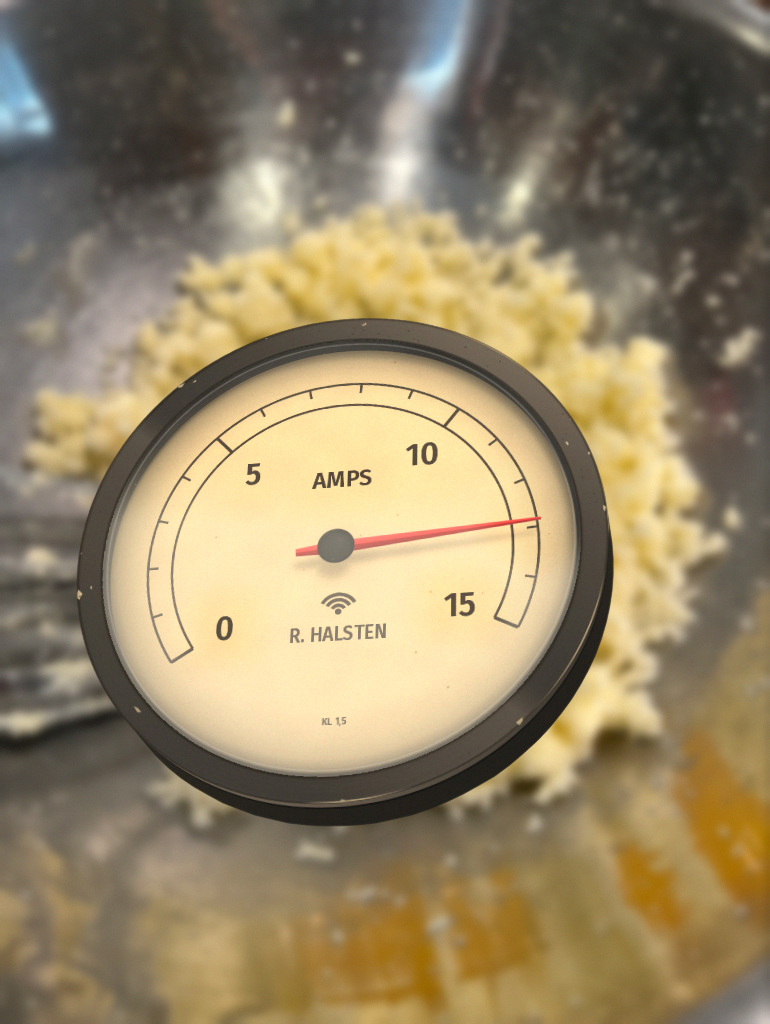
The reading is A 13
